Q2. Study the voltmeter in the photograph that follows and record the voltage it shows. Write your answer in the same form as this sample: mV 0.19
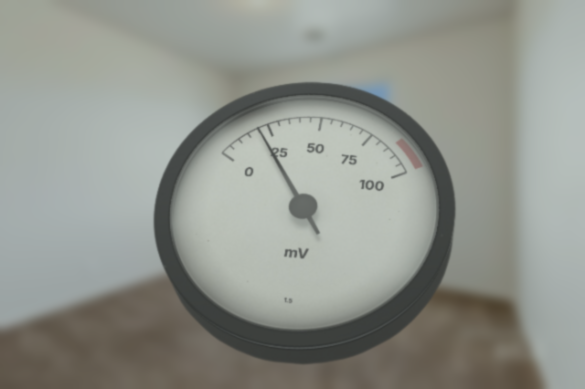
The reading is mV 20
